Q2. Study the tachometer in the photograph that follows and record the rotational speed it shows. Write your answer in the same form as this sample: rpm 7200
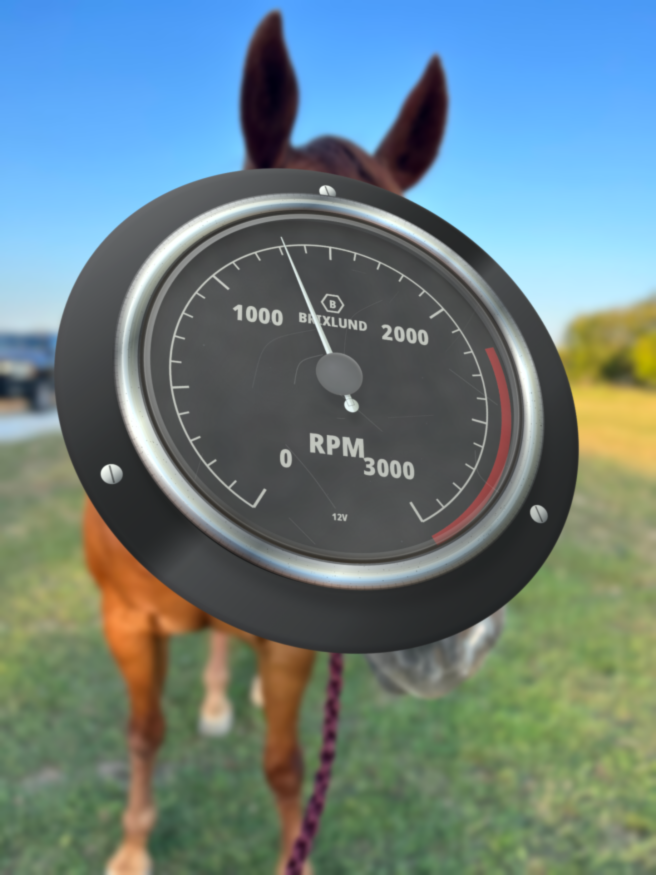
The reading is rpm 1300
